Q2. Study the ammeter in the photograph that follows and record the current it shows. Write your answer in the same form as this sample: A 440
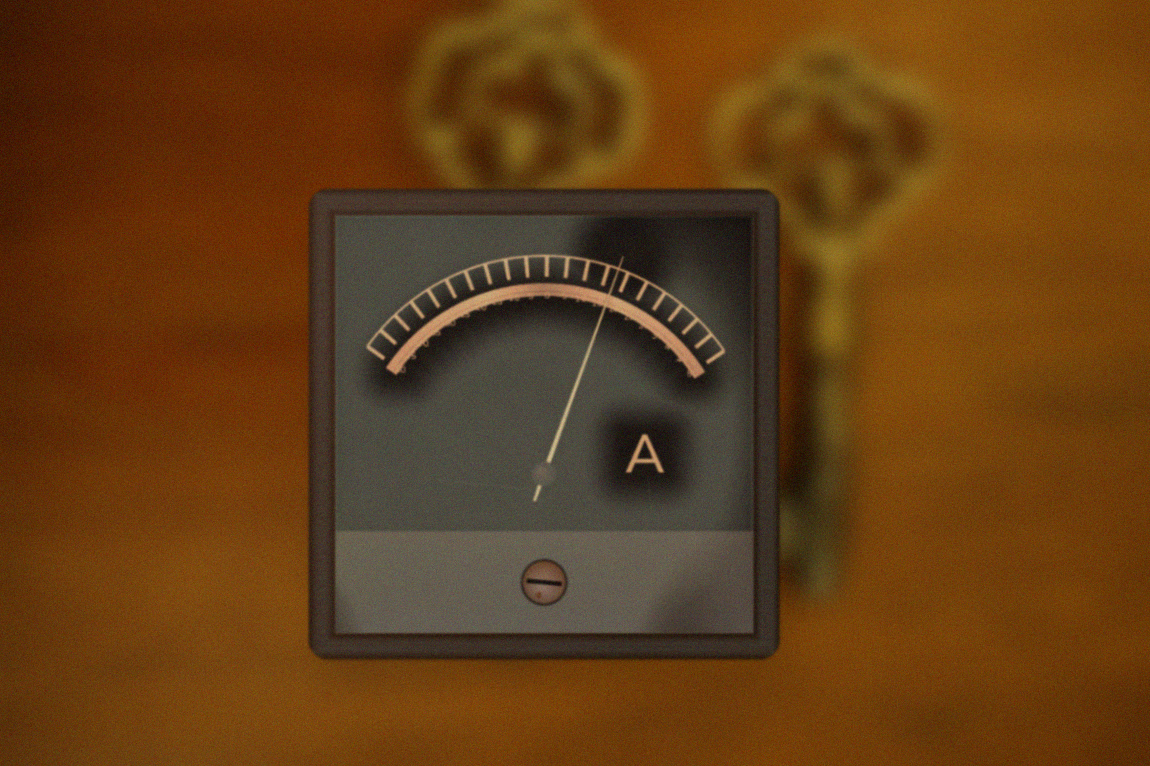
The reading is A 17.5
